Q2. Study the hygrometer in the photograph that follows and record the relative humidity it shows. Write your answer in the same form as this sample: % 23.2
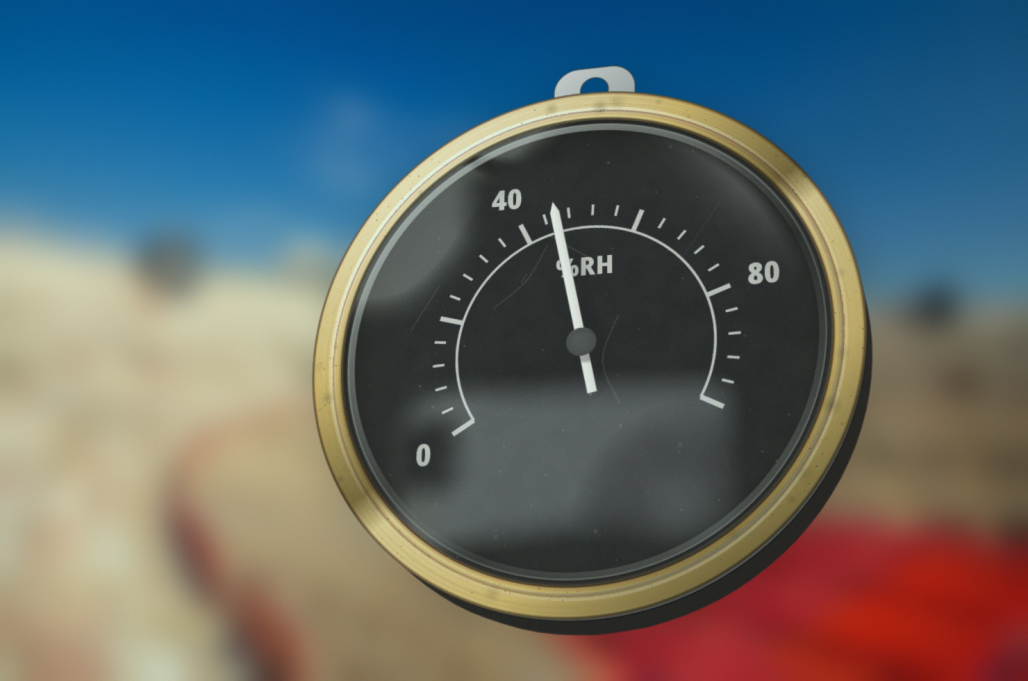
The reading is % 46
